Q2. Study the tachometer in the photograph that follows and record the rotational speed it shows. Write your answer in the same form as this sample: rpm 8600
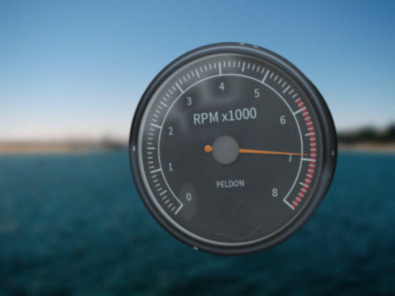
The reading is rpm 6900
